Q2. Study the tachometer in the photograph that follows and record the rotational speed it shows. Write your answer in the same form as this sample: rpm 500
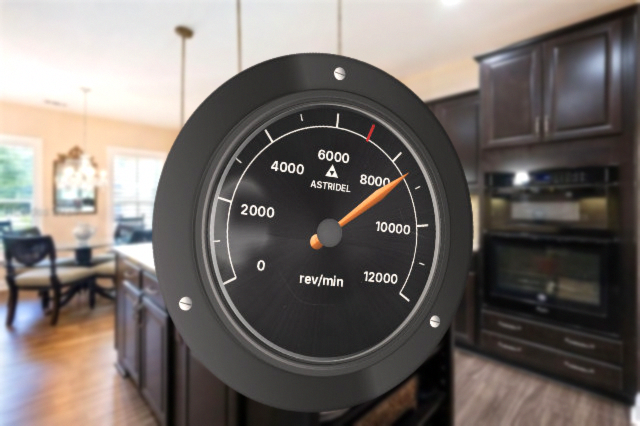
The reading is rpm 8500
